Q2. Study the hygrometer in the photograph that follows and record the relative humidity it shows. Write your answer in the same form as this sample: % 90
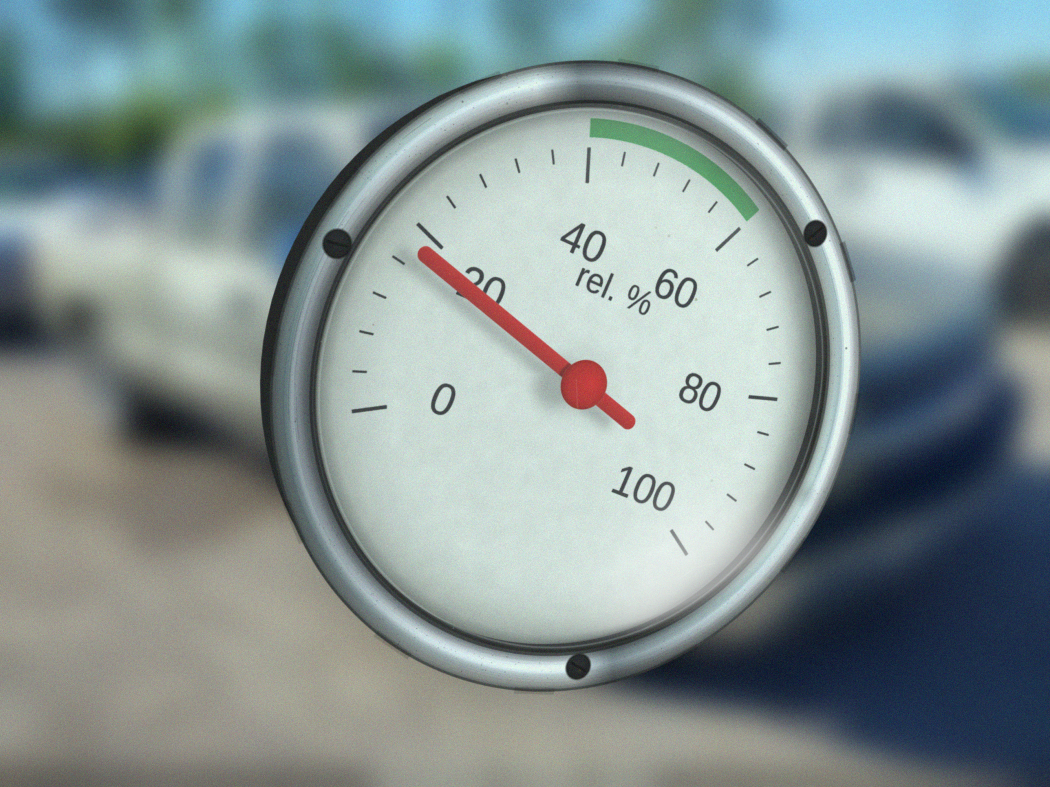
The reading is % 18
